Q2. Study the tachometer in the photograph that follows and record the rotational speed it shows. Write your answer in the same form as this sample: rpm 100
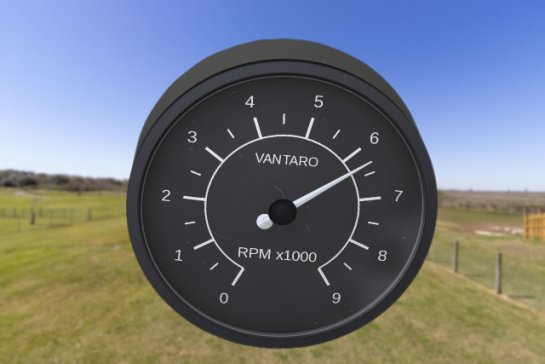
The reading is rpm 6250
